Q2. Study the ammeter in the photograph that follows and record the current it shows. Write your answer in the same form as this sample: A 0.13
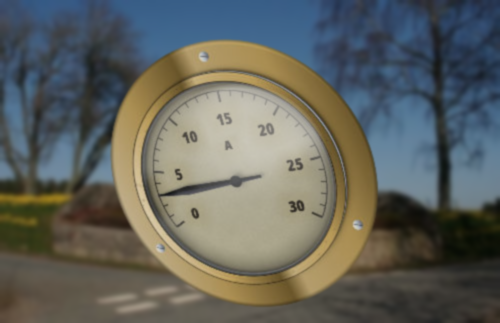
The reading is A 3
